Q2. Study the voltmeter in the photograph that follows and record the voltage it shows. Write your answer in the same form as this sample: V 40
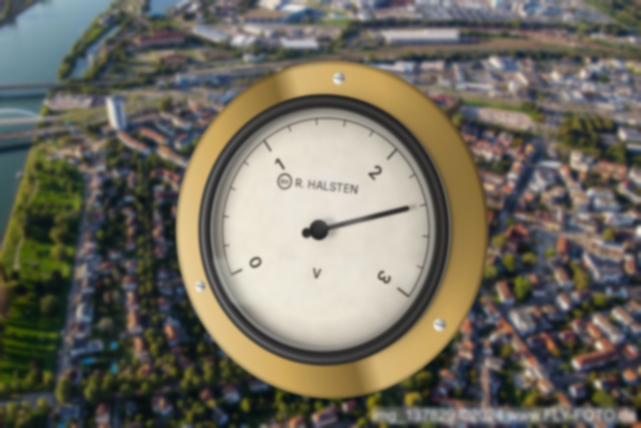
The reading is V 2.4
